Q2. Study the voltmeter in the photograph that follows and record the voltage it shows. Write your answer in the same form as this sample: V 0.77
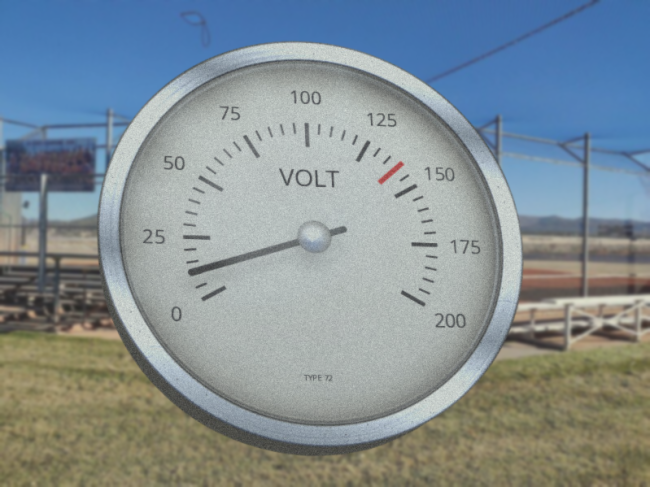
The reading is V 10
